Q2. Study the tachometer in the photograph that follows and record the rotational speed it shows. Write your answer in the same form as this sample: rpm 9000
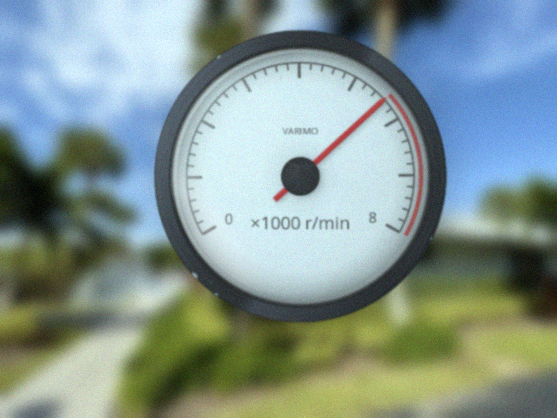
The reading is rpm 5600
